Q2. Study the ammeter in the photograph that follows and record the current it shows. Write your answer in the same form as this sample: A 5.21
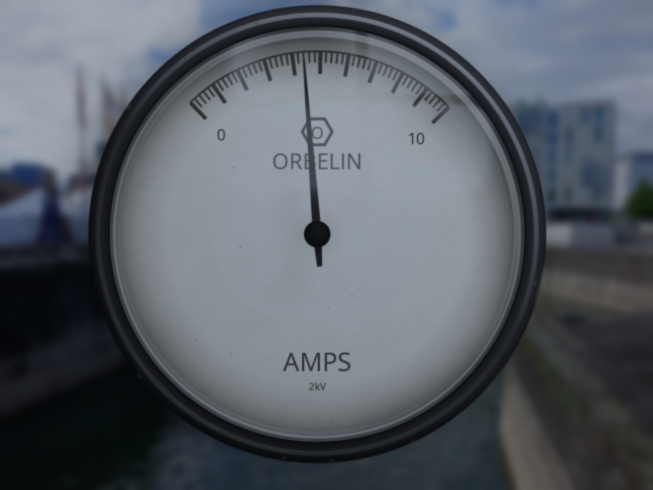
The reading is A 4.4
